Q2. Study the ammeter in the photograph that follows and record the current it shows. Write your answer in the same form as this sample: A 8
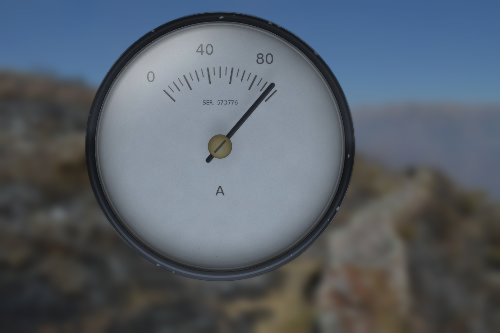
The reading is A 95
